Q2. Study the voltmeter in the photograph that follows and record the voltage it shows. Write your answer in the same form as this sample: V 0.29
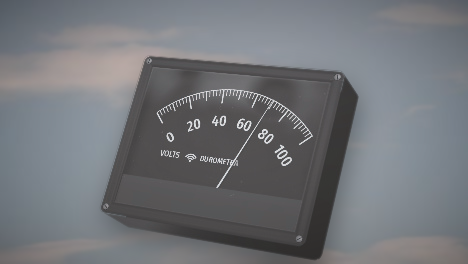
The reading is V 70
